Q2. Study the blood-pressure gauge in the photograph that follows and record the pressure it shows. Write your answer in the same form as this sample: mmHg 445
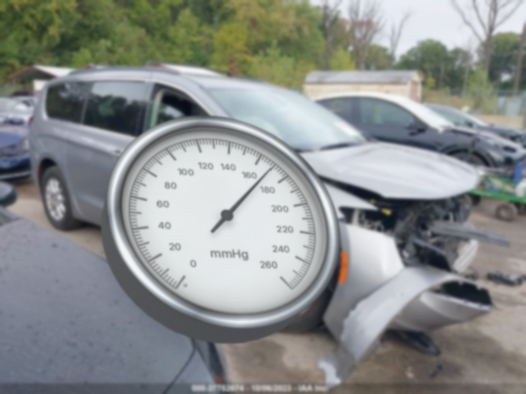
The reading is mmHg 170
